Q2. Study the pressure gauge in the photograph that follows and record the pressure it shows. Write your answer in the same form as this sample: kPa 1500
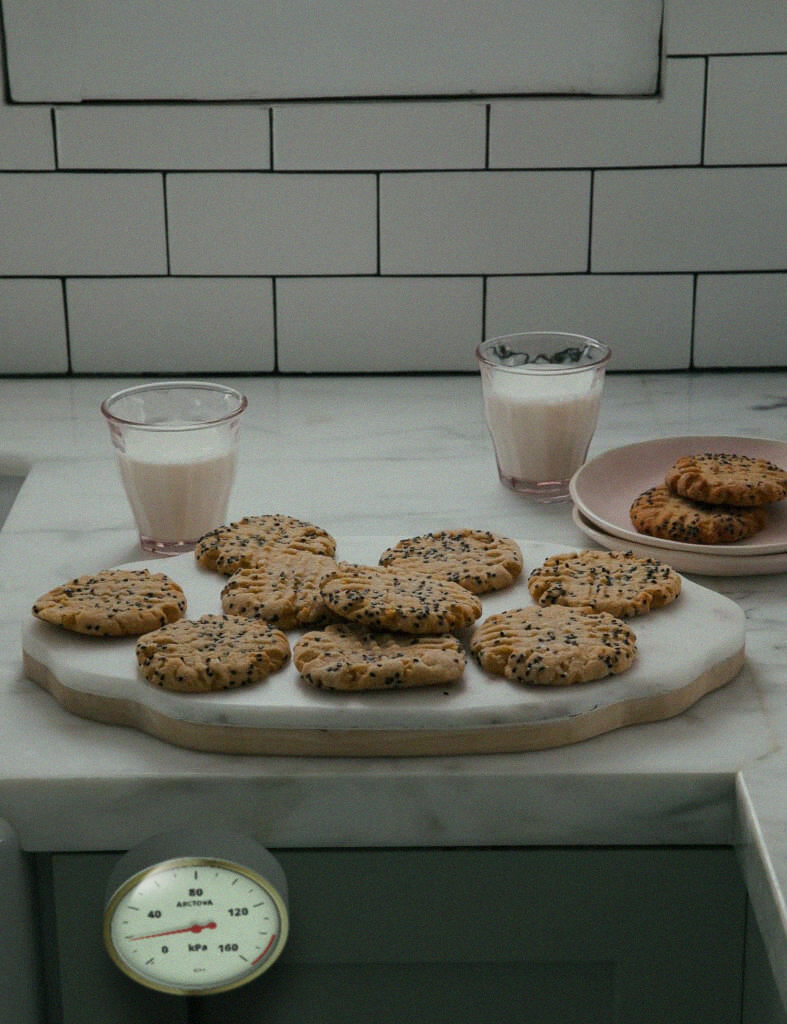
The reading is kPa 20
